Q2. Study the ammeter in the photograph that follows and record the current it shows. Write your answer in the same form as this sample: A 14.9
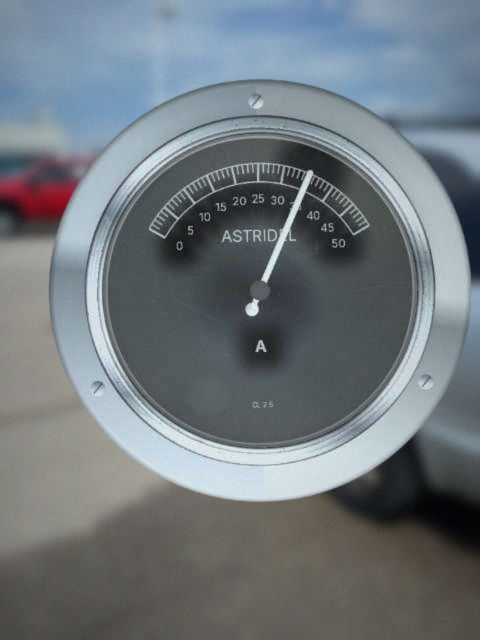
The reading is A 35
